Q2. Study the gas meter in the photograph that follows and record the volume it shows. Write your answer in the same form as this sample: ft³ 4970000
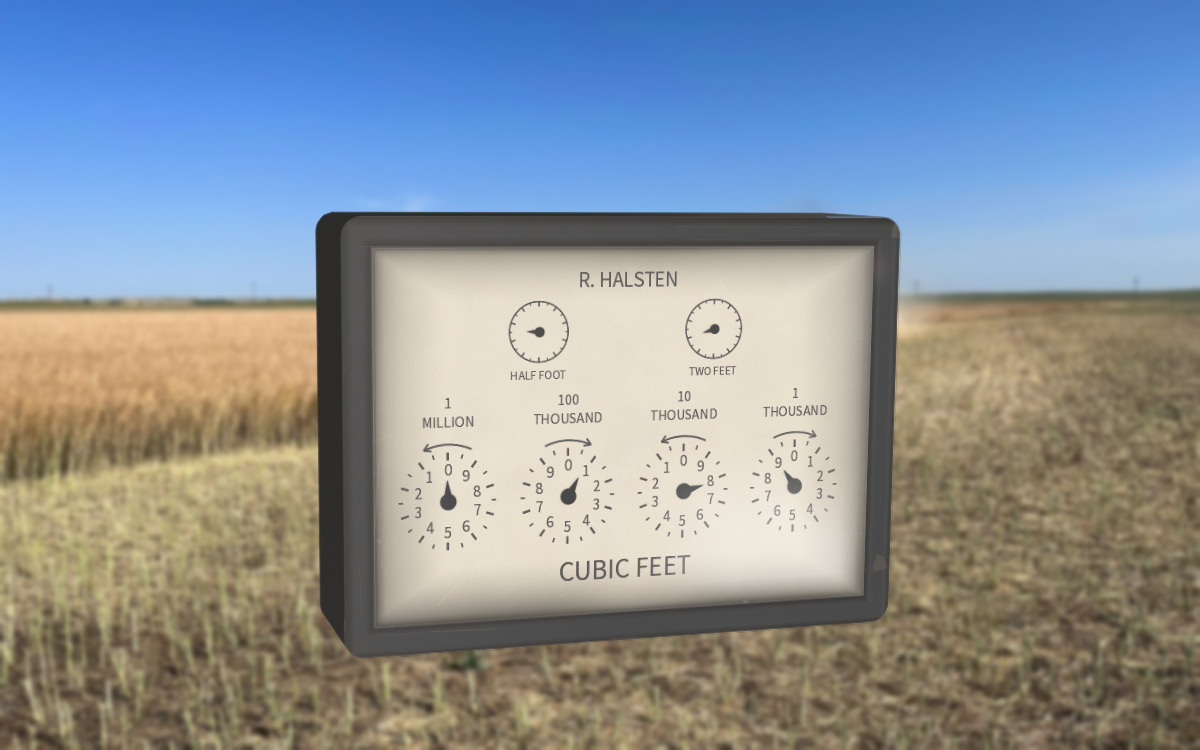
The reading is ft³ 7900
